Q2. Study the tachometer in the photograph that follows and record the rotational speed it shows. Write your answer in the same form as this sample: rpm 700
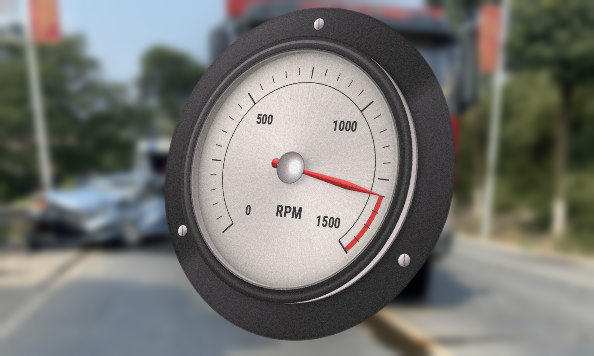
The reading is rpm 1300
